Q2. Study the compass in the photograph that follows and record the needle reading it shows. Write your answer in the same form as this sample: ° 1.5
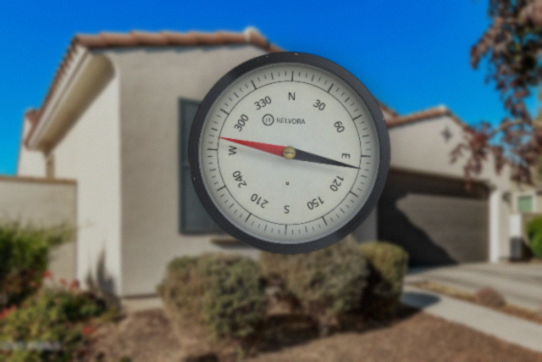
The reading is ° 280
